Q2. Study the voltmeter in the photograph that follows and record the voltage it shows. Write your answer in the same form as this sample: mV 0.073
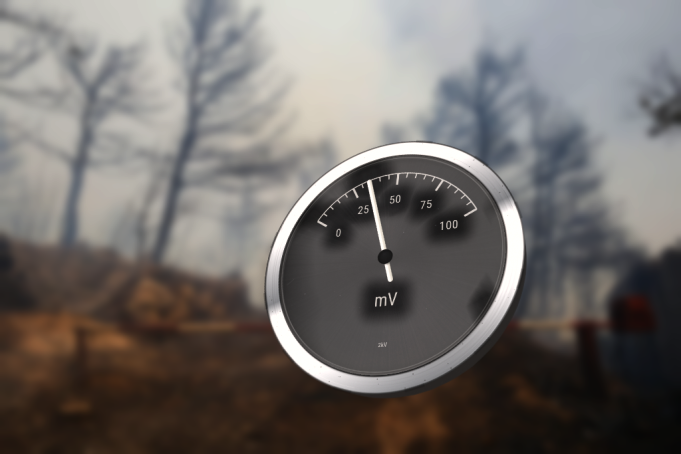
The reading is mV 35
